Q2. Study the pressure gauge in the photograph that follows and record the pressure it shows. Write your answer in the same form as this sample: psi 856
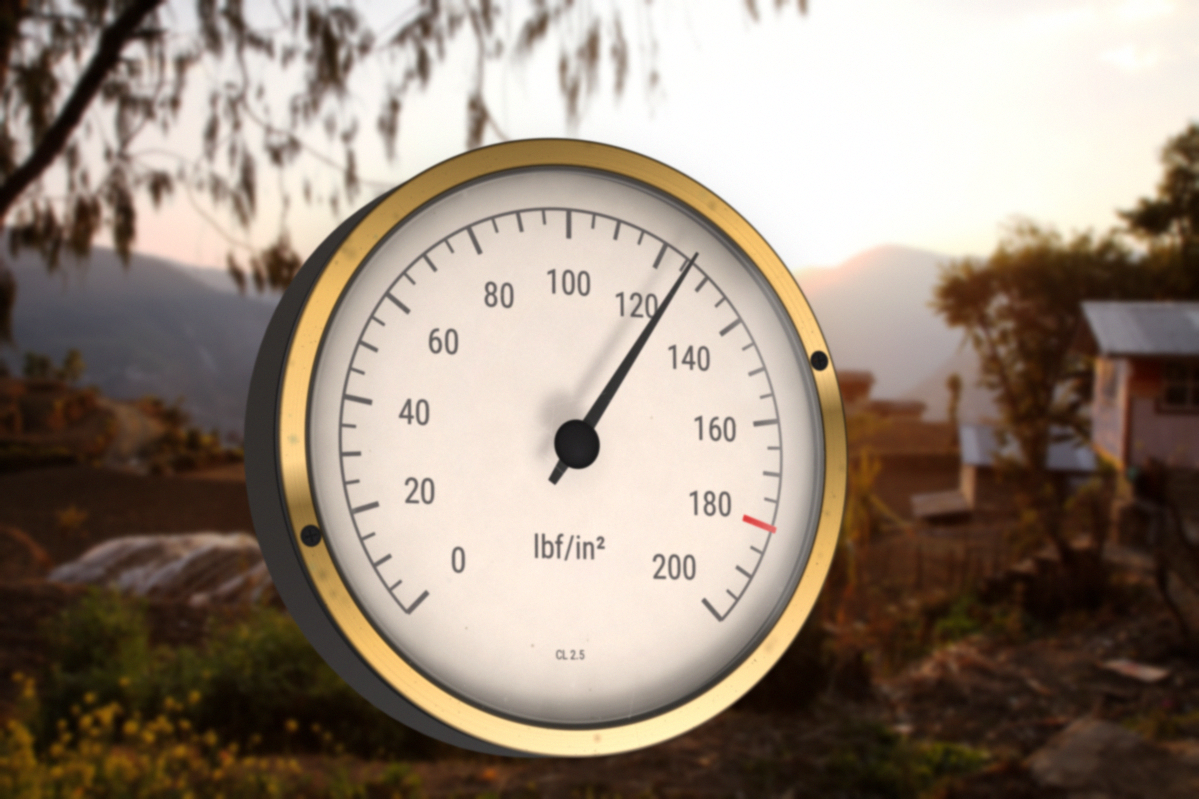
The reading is psi 125
